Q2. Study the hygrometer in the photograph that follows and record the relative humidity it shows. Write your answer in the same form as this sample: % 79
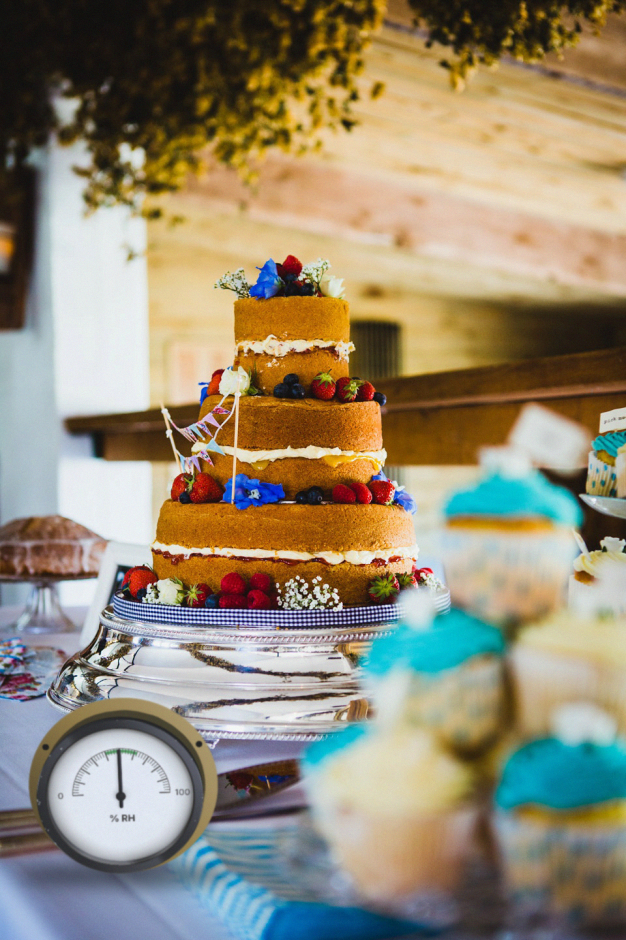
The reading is % 50
